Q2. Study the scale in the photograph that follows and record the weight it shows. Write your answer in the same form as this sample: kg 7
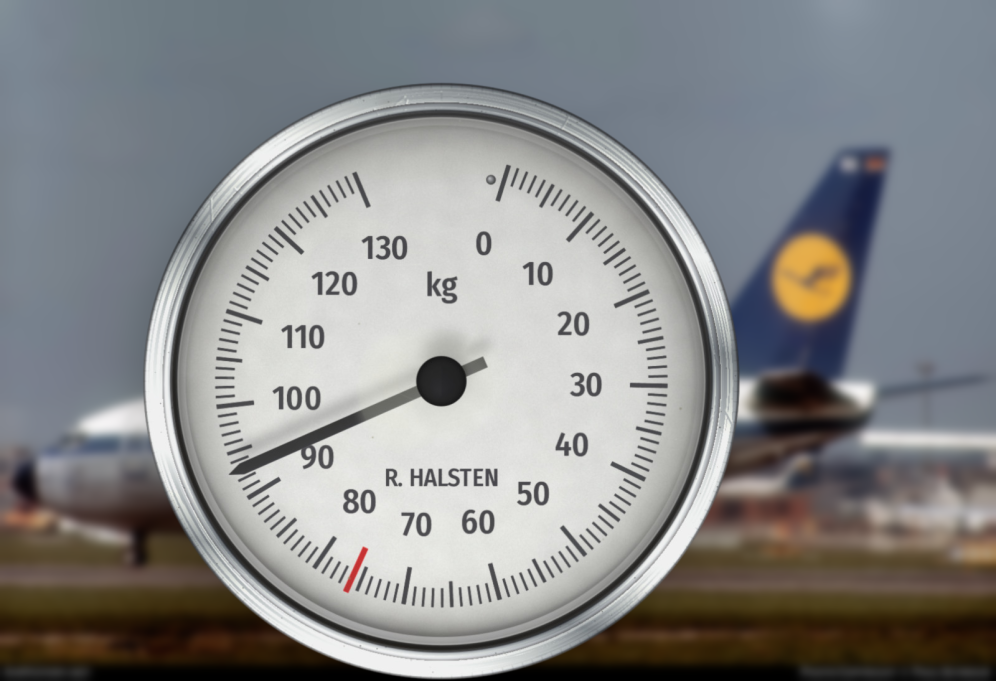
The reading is kg 93
